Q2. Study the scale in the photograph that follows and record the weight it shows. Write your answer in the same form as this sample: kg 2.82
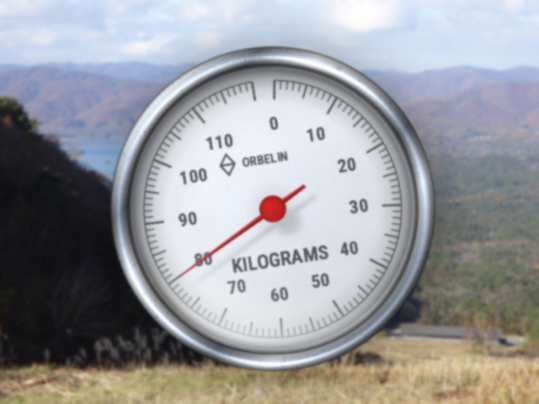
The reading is kg 80
